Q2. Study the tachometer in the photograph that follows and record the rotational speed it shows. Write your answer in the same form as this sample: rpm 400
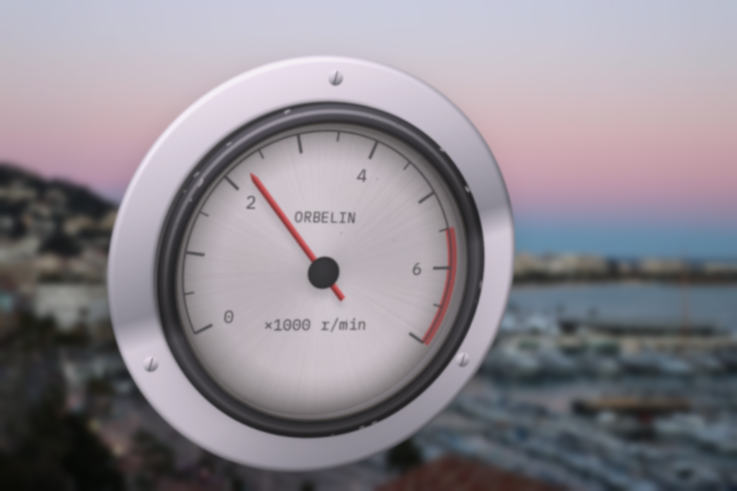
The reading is rpm 2250
